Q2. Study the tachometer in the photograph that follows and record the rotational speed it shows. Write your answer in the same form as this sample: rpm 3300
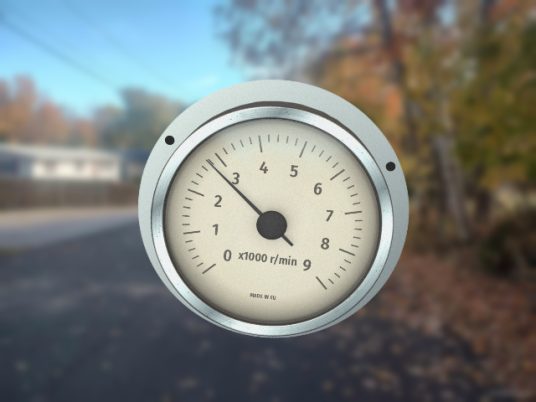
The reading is rpm 2800
